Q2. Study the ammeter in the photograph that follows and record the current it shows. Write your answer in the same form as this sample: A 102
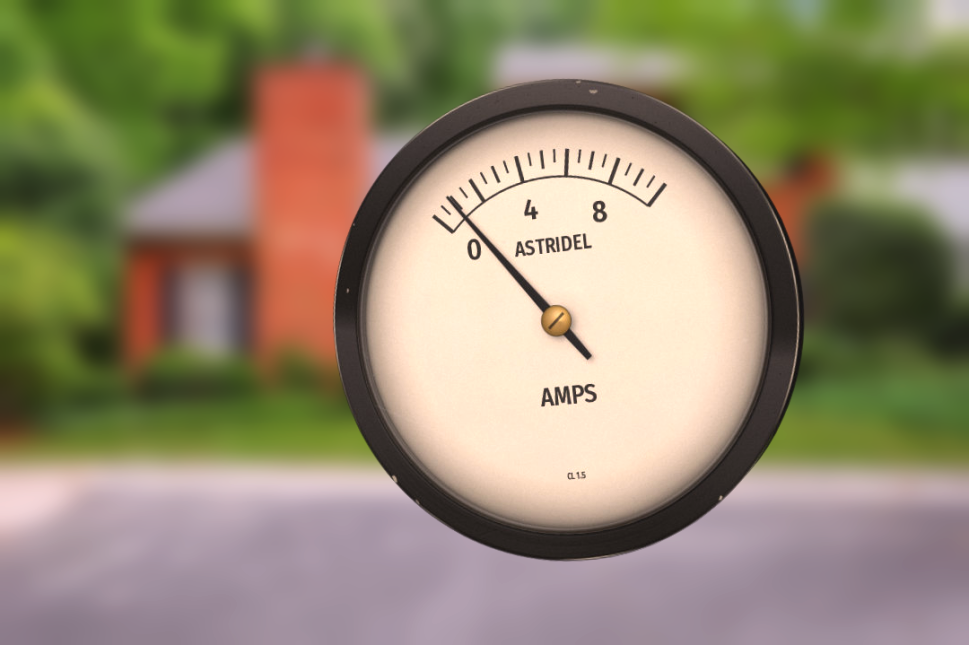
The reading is A 1
